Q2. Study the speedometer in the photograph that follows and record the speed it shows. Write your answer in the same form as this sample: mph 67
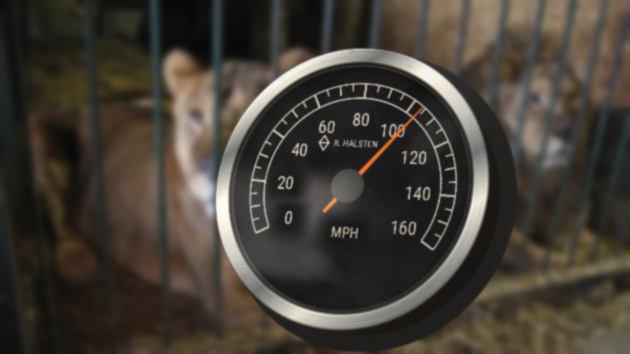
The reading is mph 105
